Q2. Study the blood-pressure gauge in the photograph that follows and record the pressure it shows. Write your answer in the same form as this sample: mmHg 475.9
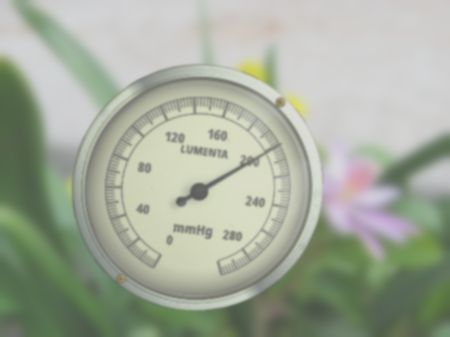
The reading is mmHg 200
